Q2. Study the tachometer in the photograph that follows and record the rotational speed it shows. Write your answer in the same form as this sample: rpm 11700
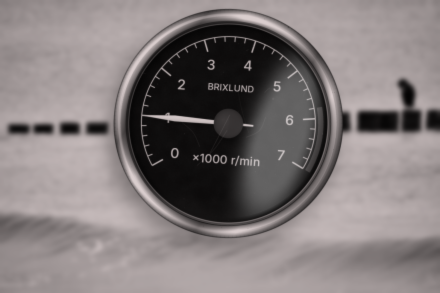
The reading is rpm 1000
